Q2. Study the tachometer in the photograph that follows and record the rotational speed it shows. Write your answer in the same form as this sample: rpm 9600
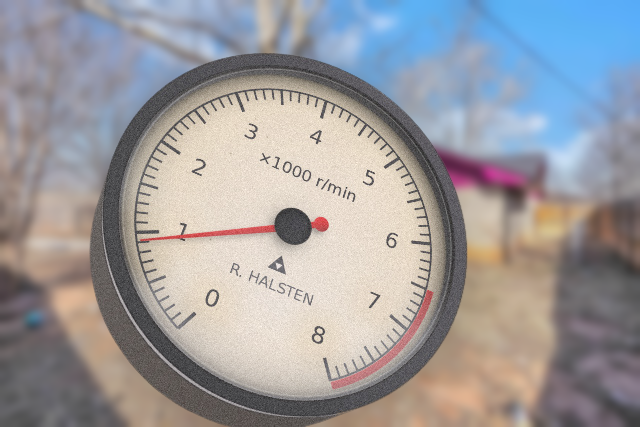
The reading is rpm 900
